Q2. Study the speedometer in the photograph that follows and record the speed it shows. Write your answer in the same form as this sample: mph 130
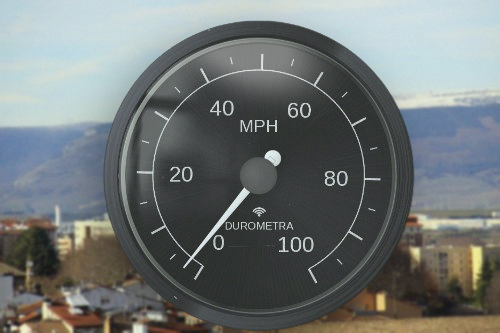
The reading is mph 2.5
